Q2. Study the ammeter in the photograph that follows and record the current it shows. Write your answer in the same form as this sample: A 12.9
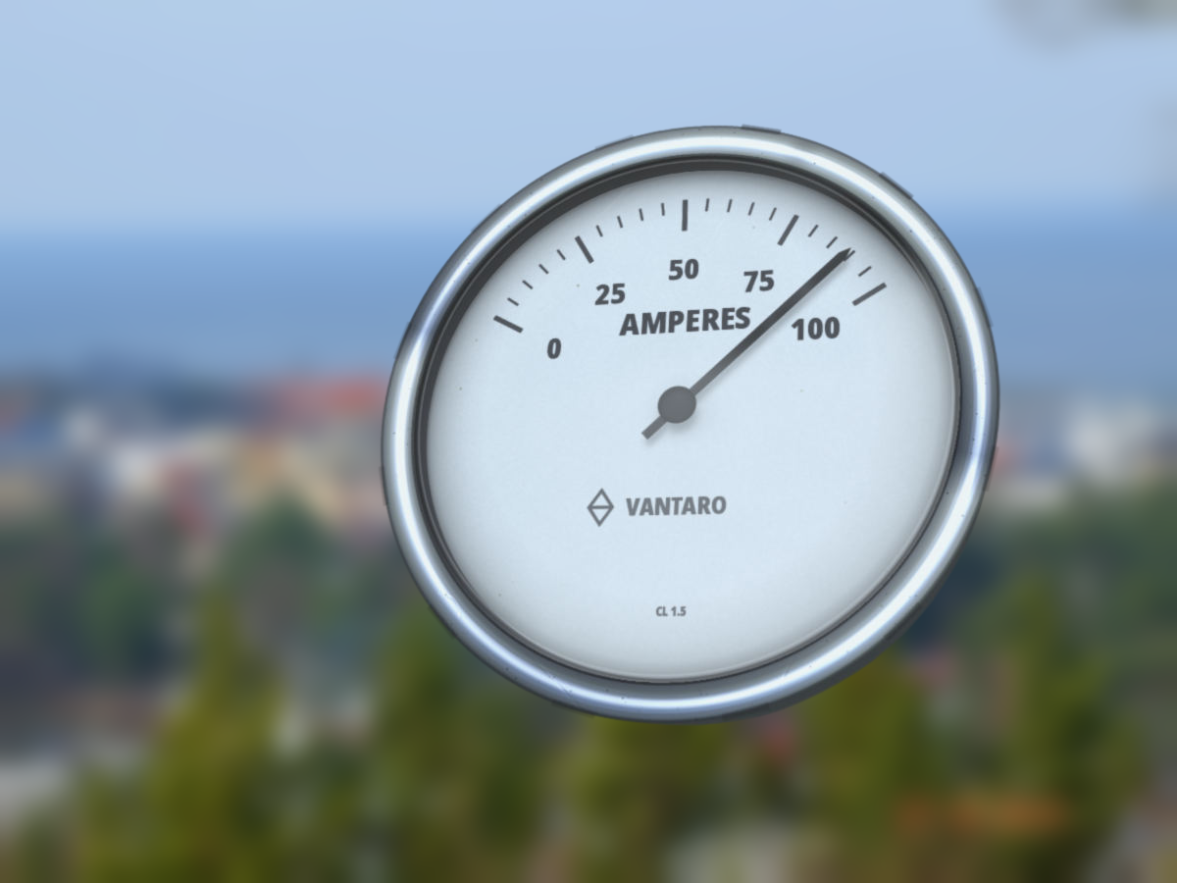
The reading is A 90
